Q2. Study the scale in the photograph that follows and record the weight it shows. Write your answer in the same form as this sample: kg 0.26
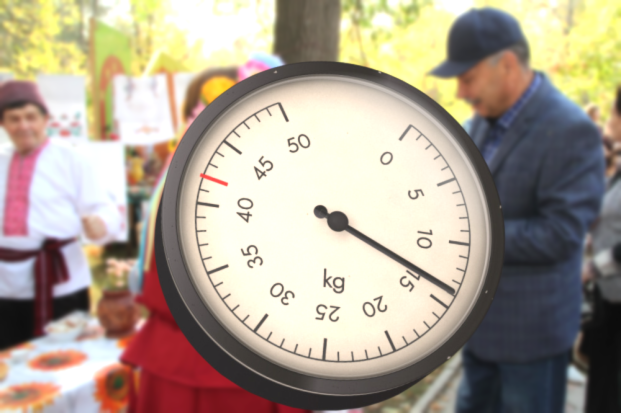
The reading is kg 14
